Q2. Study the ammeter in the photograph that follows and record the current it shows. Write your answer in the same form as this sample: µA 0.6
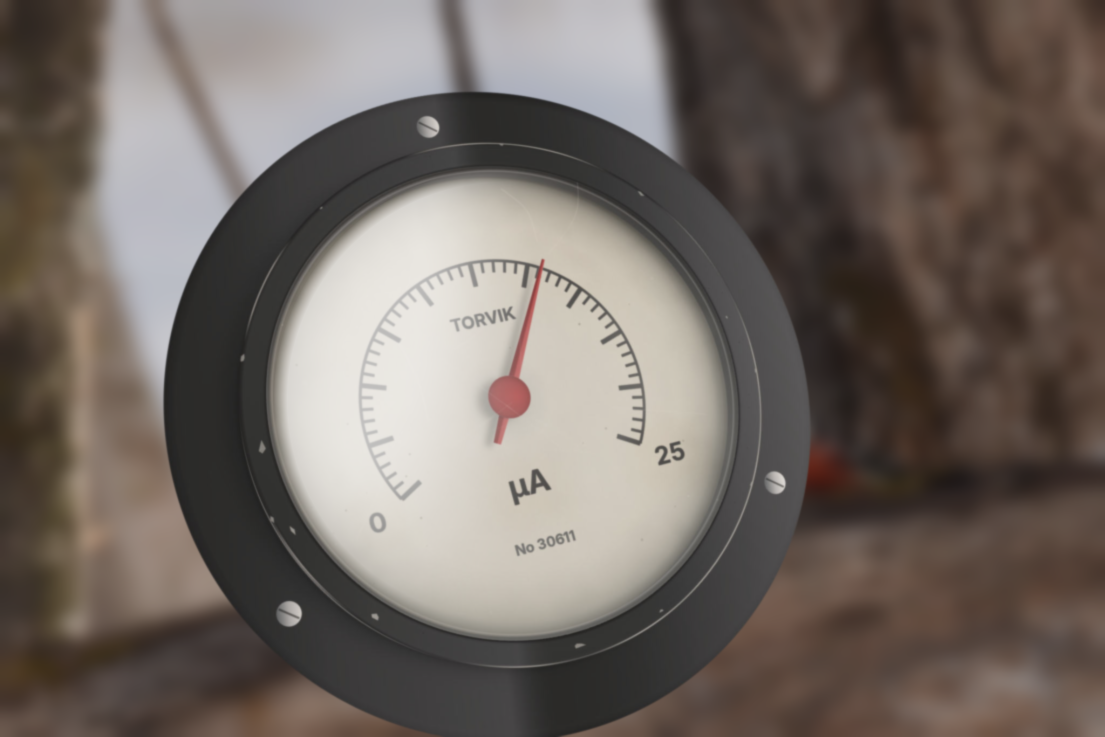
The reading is µA 15.5
